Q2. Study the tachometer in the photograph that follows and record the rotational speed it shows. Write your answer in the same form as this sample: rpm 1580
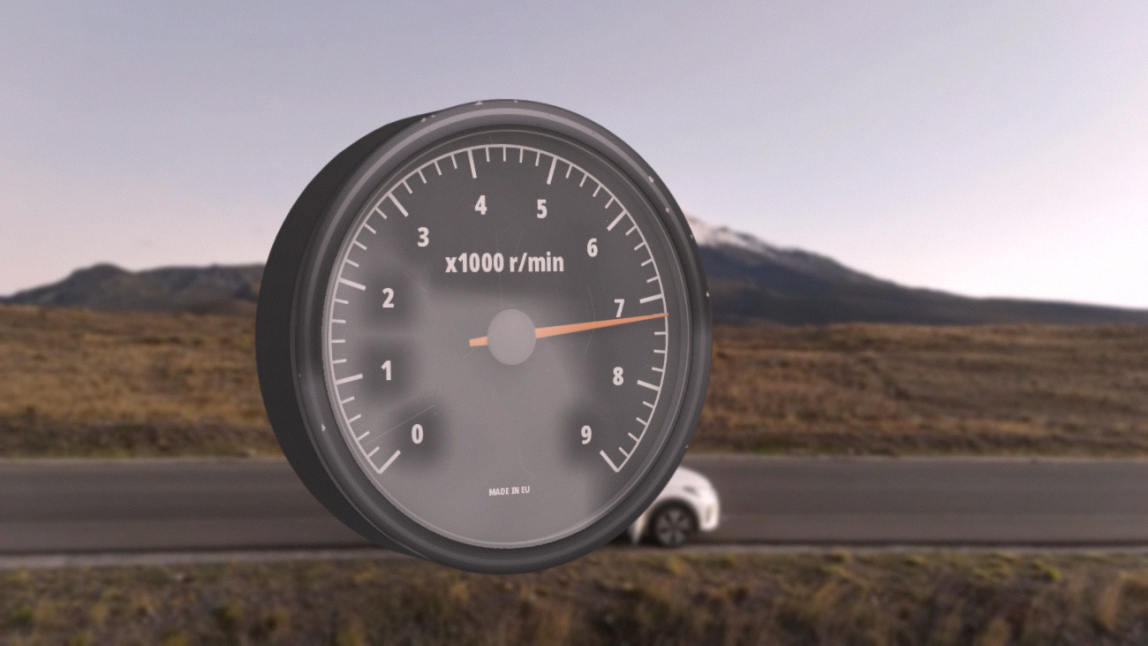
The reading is rpm 7200
